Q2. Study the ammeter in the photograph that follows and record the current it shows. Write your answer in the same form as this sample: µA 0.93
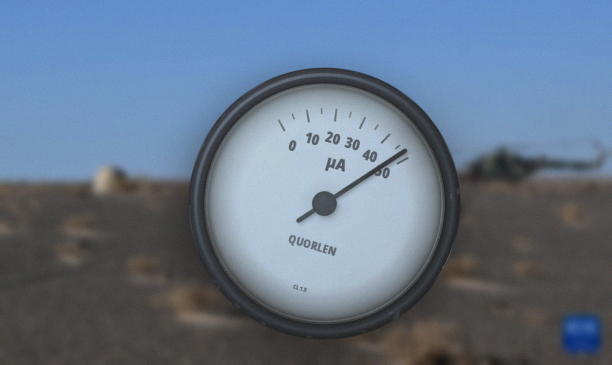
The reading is µA 47.5
